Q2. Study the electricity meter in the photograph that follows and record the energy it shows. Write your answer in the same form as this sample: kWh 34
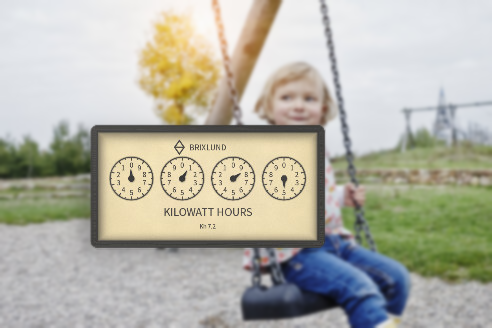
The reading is kWh 85
